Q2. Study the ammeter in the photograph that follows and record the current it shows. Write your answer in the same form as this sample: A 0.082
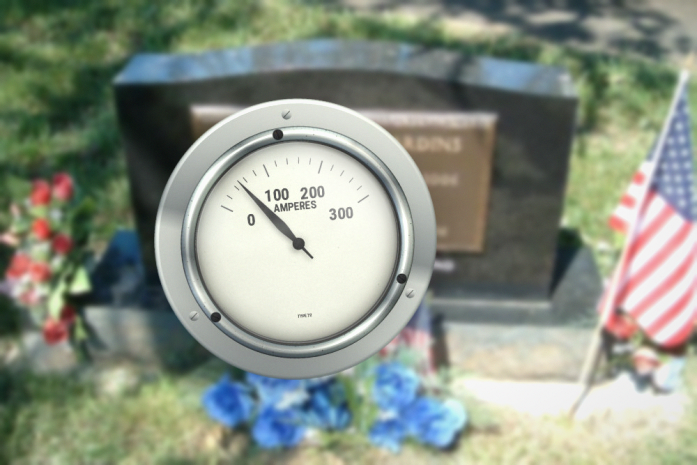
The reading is A 50
